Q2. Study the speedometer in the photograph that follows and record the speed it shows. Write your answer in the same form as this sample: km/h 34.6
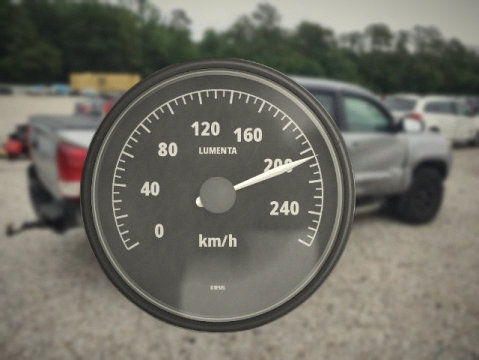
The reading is km/h 205
